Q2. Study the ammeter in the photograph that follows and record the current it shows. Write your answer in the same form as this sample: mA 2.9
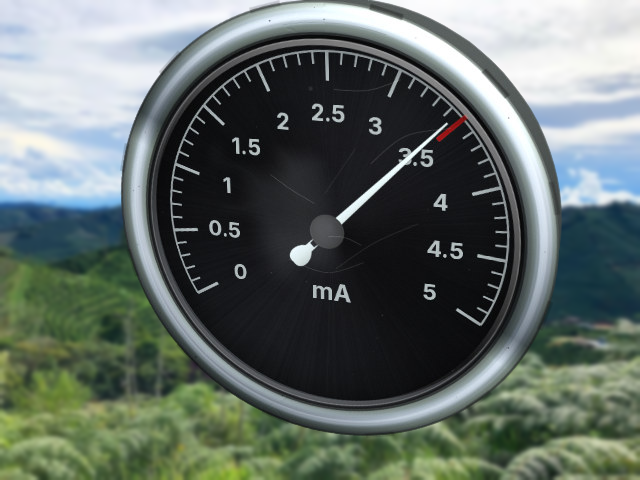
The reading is mA 3.45
